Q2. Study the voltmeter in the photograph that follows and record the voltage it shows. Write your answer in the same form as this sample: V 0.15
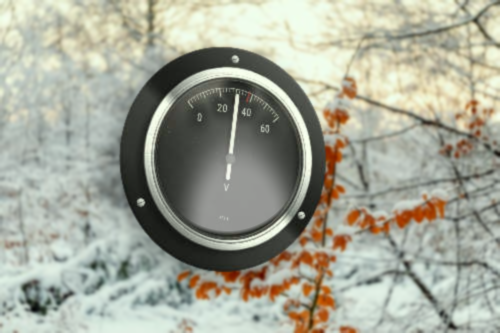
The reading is V 30
